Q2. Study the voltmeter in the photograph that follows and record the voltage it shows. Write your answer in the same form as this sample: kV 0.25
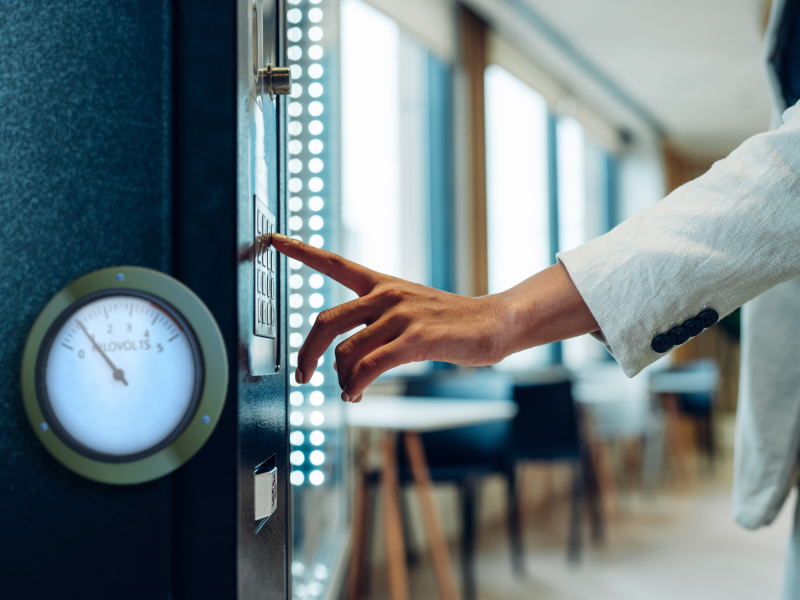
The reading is kV 1
